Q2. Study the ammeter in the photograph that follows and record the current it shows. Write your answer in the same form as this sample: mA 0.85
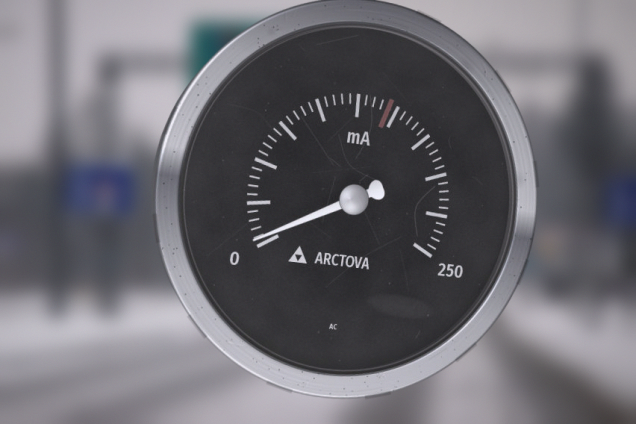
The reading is mA 5
